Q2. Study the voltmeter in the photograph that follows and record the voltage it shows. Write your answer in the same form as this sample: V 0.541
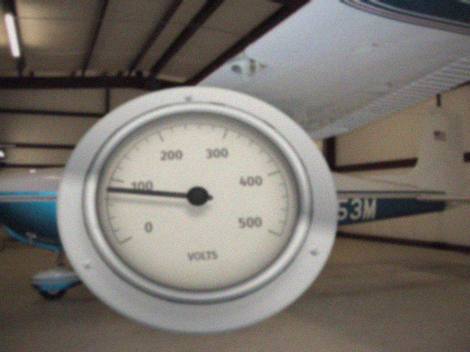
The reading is V 80
